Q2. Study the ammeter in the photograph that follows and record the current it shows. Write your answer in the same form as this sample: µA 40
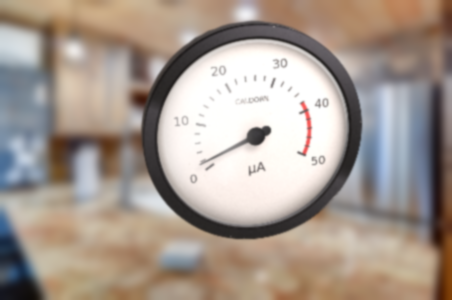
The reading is µA 2
